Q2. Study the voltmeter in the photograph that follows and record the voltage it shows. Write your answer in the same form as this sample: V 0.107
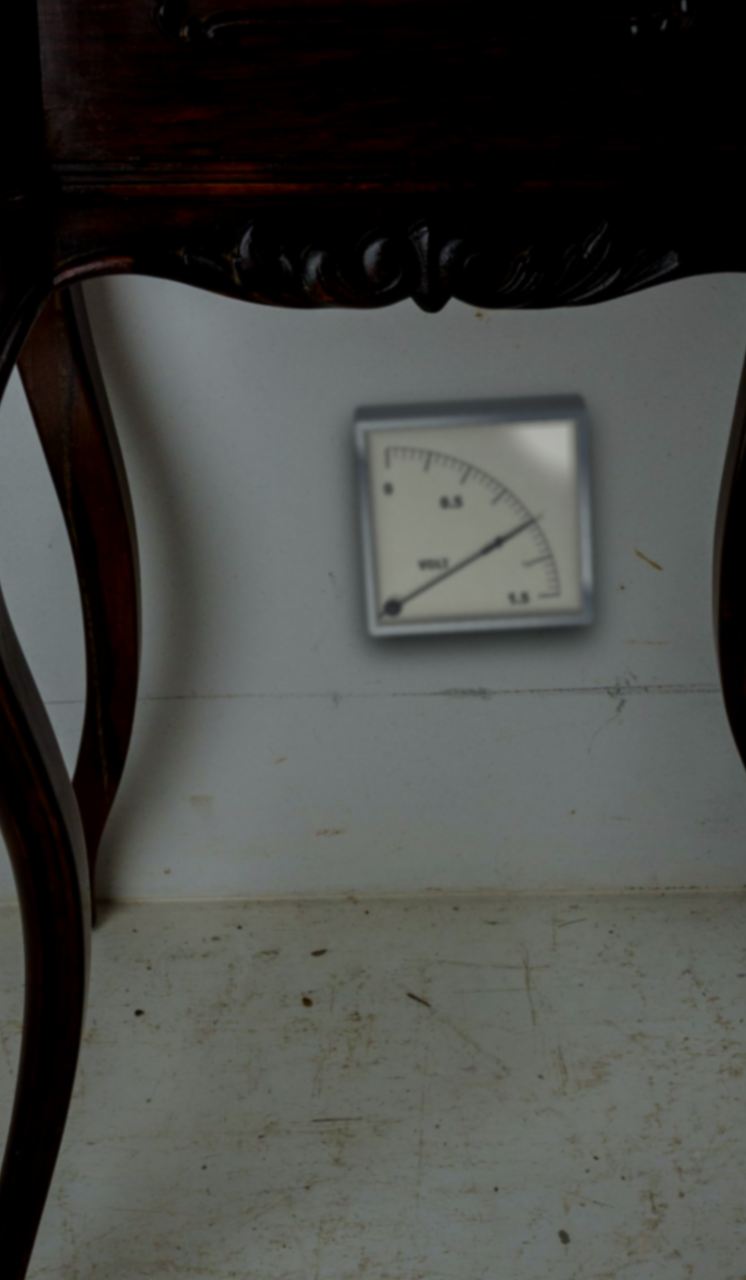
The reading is V 1
